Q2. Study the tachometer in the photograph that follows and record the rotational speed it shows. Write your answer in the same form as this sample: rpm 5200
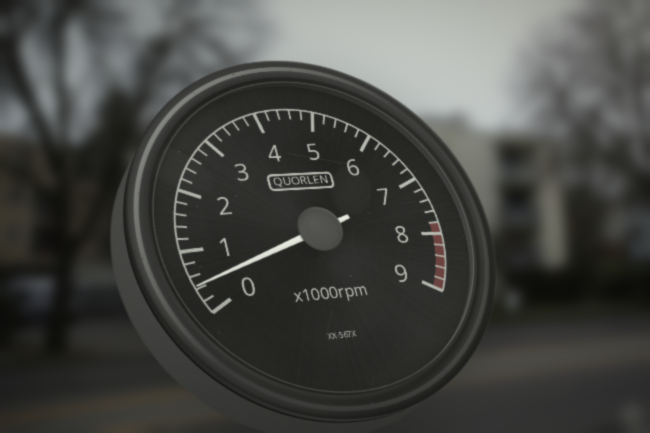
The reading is rpm 400
